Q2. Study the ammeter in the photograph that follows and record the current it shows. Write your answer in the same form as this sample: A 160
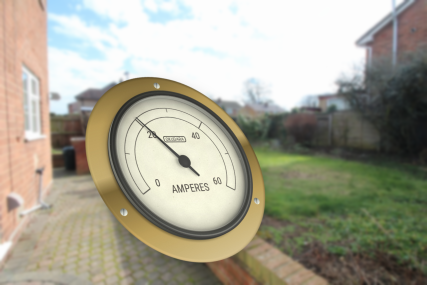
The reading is A 20
